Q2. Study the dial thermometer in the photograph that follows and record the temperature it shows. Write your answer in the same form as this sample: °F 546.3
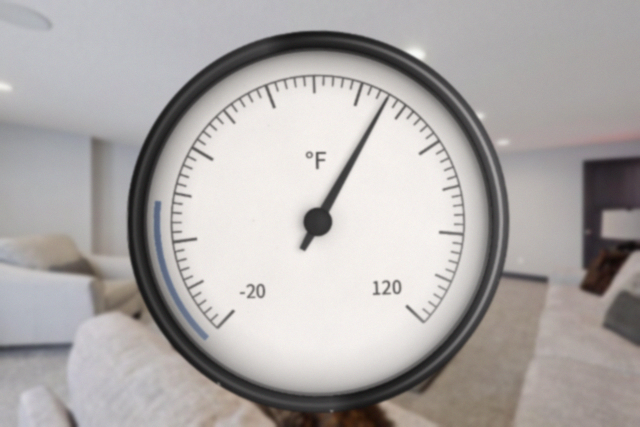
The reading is °F 66
